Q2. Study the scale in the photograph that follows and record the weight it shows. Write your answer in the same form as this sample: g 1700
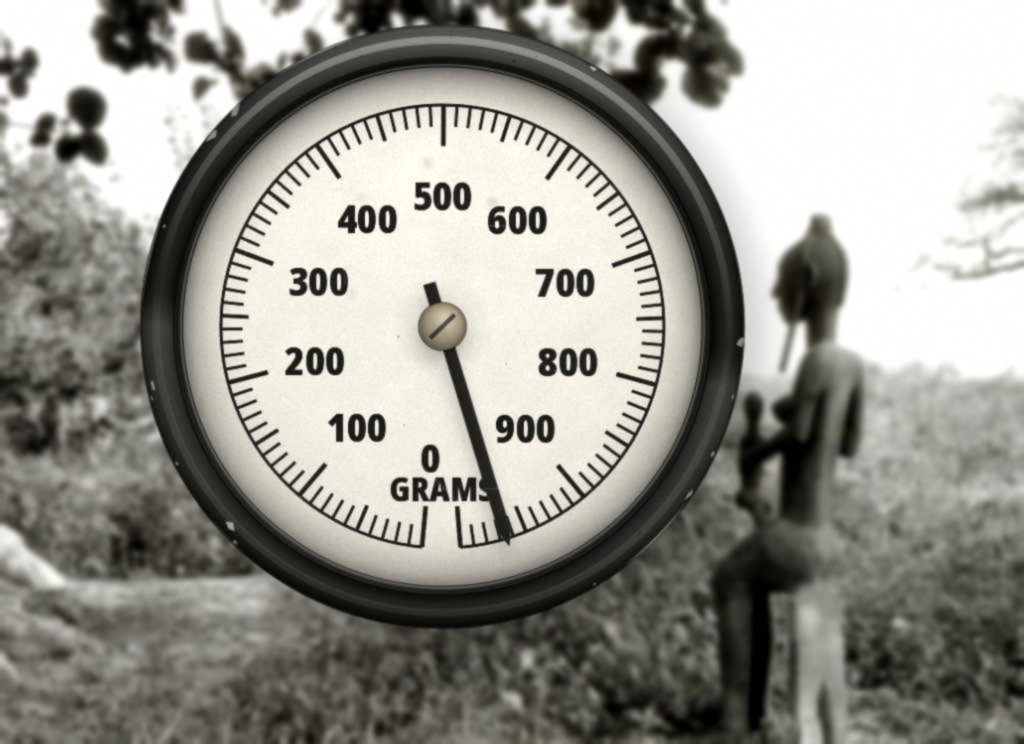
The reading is g 965
